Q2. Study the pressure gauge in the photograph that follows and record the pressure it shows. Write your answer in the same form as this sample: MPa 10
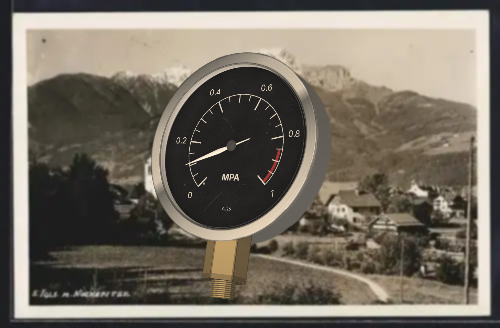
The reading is MPa 0.1
